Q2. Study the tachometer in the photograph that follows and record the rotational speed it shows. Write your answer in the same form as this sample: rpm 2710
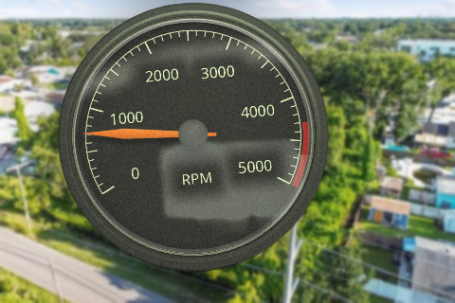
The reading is rpm 700
